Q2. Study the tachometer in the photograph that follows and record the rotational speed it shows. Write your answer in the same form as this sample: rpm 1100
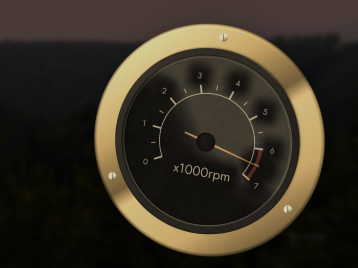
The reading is rpm 6500
